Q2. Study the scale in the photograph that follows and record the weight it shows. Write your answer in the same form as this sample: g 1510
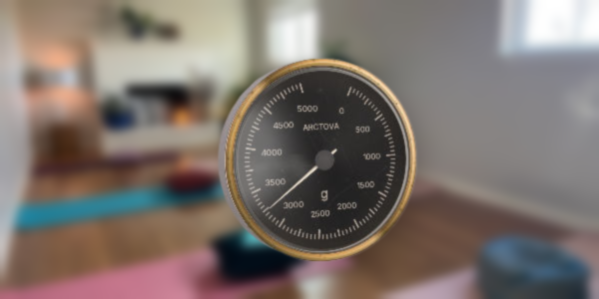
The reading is g 3250
